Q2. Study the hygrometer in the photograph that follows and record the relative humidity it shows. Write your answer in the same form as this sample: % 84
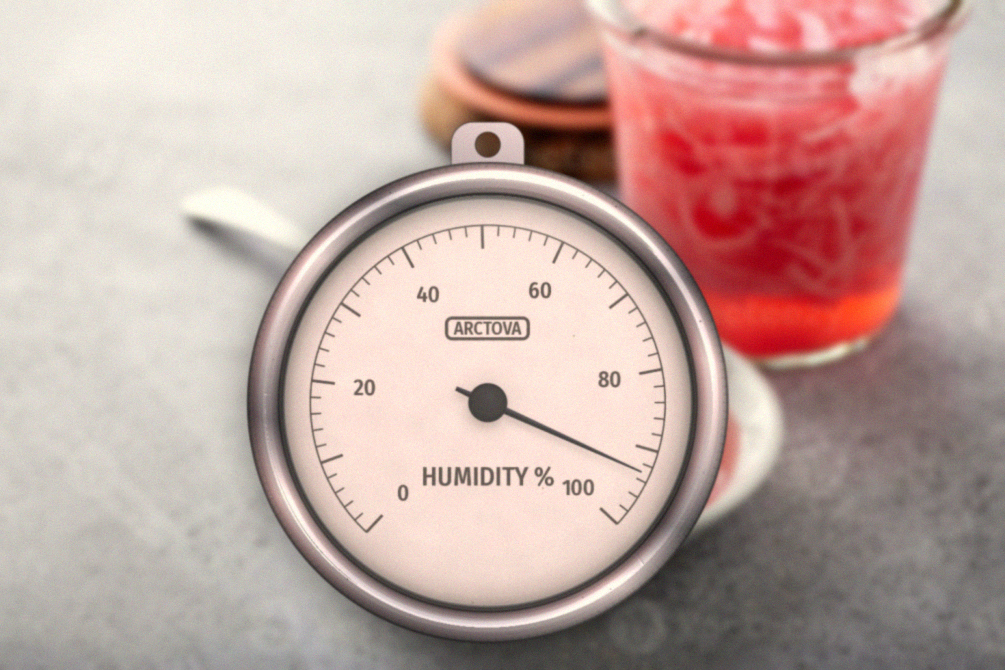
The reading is % 93
